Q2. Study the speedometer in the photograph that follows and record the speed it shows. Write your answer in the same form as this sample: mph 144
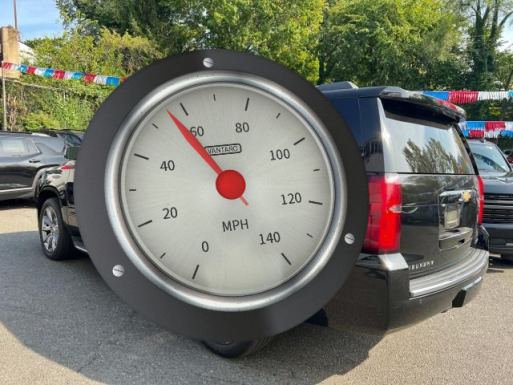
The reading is mph 55
